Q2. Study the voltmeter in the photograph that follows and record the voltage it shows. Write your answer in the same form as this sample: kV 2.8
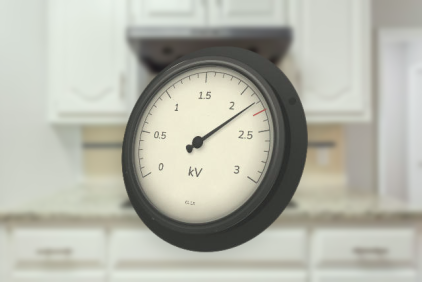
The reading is kV 2.2
